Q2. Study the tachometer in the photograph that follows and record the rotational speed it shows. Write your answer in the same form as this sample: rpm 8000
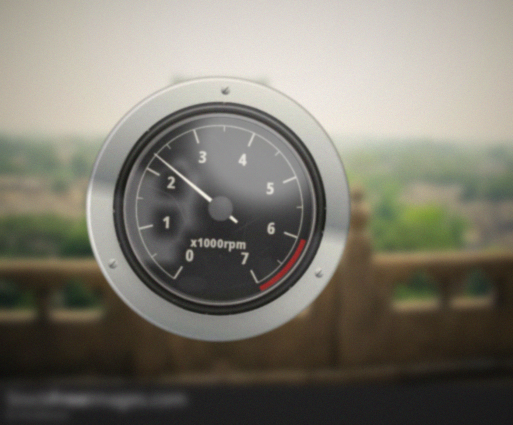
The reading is rpm 2250
